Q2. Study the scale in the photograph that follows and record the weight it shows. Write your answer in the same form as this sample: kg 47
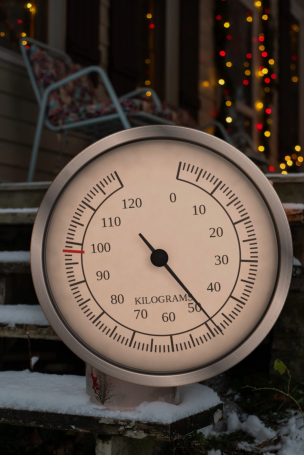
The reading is kg 48
